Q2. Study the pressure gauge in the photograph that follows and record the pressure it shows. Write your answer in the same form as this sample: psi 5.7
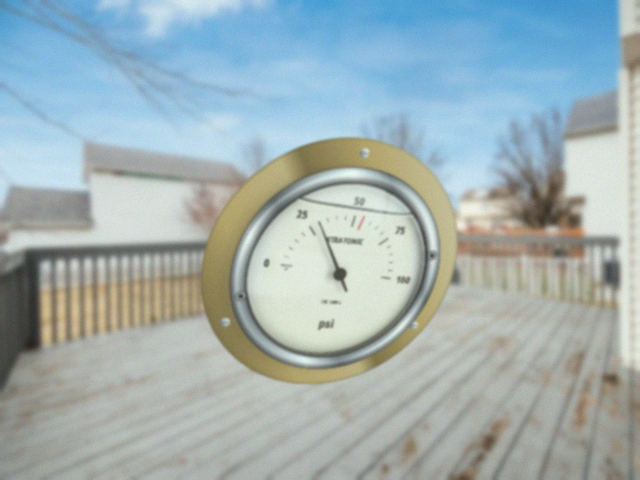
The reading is psi 30
